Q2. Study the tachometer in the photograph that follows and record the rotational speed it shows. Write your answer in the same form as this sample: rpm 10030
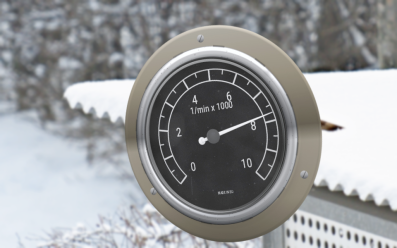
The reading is rpm 7750
